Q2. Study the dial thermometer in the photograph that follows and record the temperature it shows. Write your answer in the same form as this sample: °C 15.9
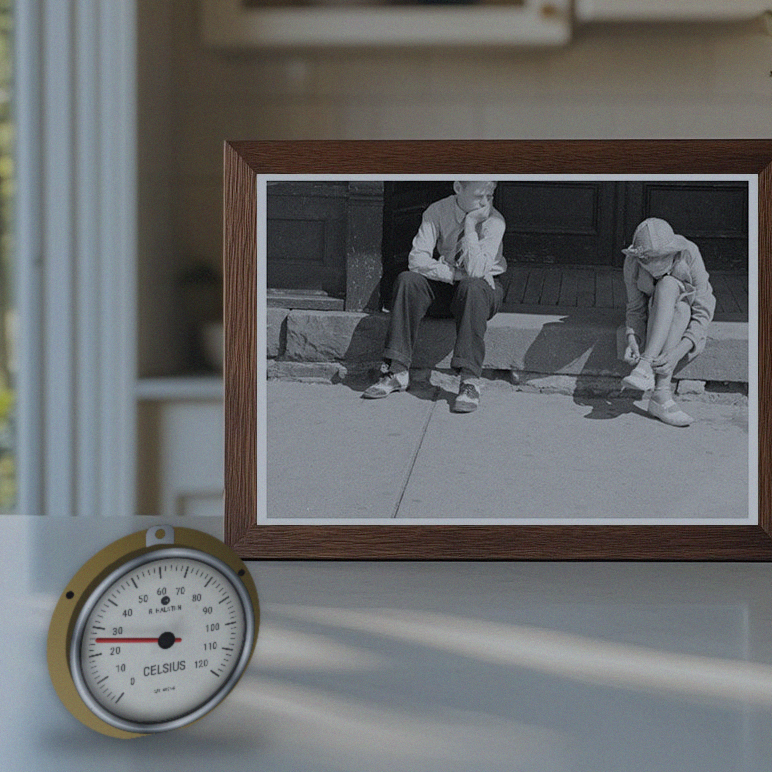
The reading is °C 26
